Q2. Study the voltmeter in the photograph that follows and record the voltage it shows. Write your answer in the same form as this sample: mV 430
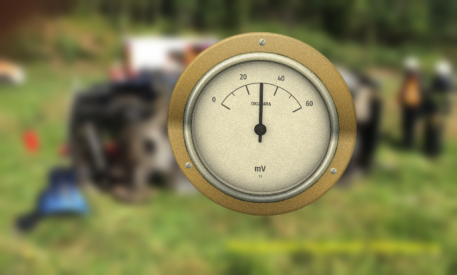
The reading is mV 30
